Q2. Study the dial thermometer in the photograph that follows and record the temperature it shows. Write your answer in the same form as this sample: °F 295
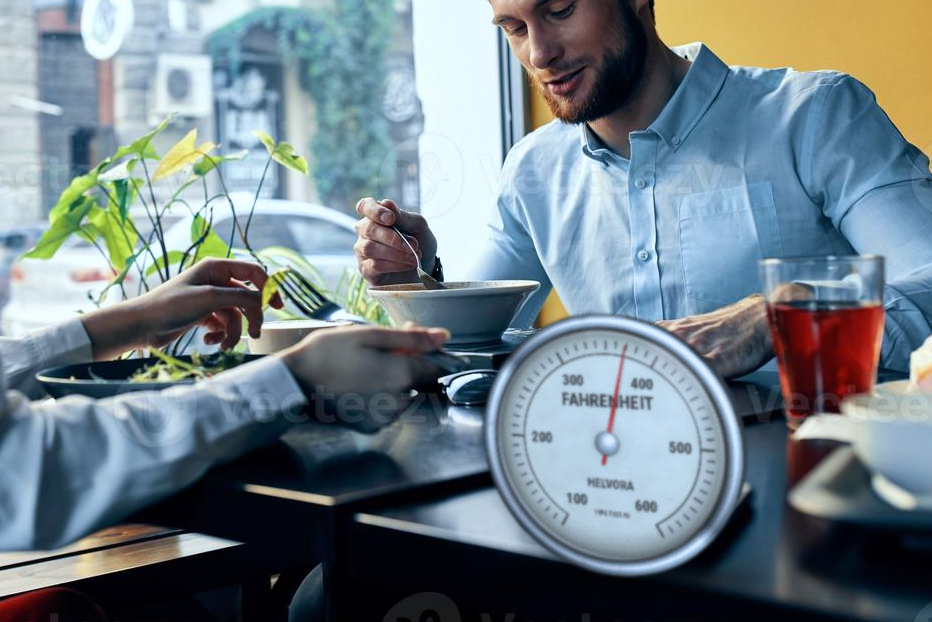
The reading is °F 370
